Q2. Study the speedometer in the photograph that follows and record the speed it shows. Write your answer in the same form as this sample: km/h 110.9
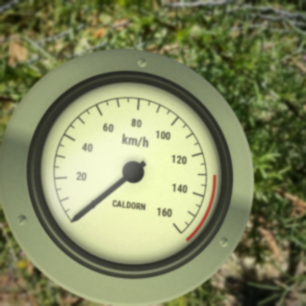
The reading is km/h 0
